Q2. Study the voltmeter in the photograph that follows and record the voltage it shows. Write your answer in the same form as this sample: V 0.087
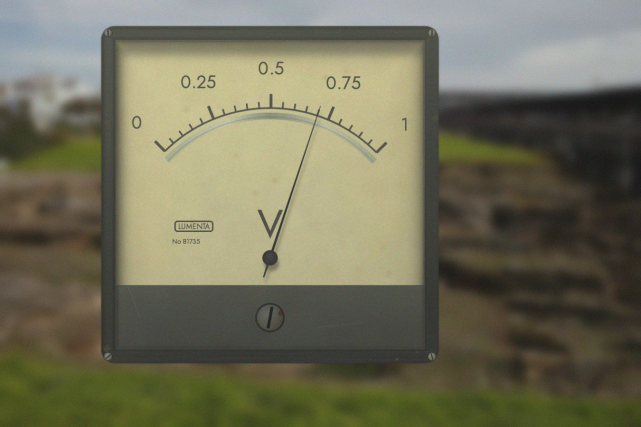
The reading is V 0.7
